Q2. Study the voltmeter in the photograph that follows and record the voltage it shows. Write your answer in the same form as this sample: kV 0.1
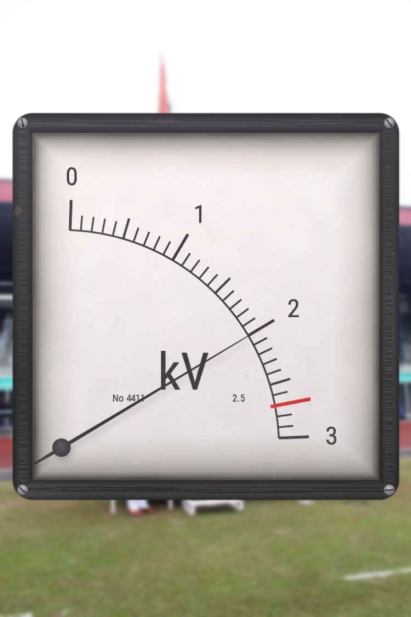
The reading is kV 2
